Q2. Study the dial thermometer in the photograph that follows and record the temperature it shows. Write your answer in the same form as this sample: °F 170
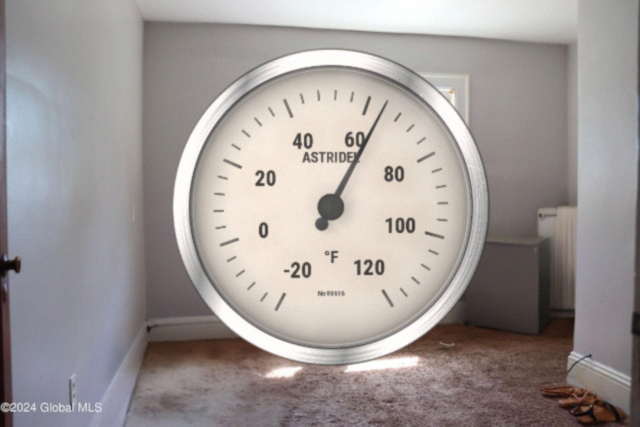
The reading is °F 64
